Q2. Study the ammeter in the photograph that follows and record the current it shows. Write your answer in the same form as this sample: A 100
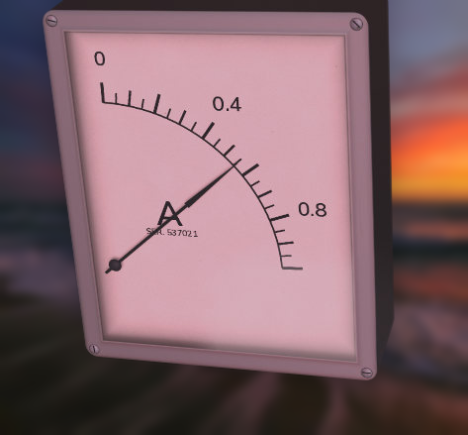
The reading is A 0.55
